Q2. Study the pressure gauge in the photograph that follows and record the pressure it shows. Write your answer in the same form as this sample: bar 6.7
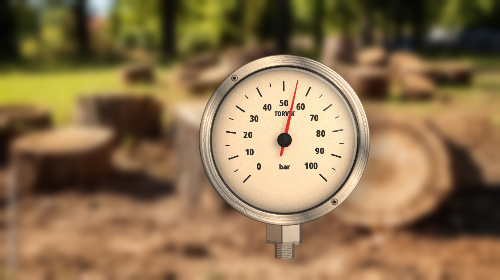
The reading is bar 55
